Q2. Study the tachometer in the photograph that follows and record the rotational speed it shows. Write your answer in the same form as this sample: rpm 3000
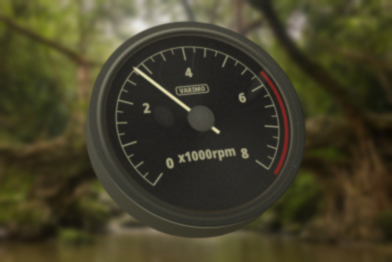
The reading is rpm 2750
